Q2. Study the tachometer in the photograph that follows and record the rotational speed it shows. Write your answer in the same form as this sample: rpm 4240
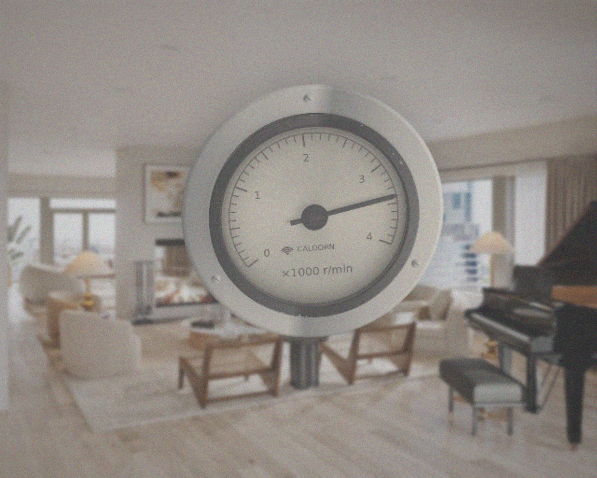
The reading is rpm 3400
